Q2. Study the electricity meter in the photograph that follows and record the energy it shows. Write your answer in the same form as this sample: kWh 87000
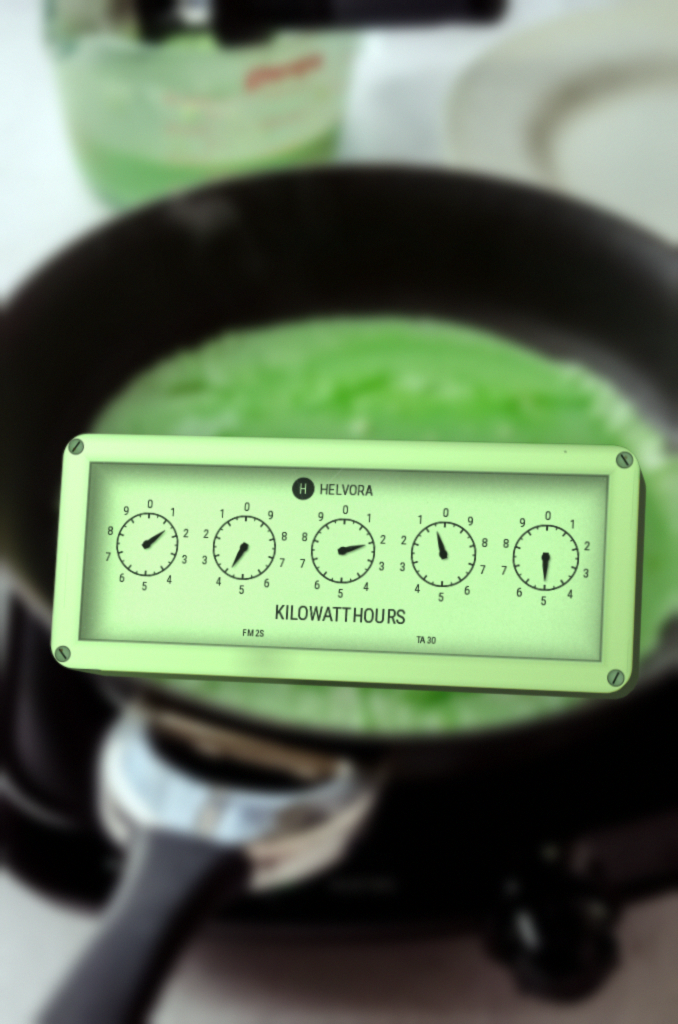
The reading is kWh 14205
